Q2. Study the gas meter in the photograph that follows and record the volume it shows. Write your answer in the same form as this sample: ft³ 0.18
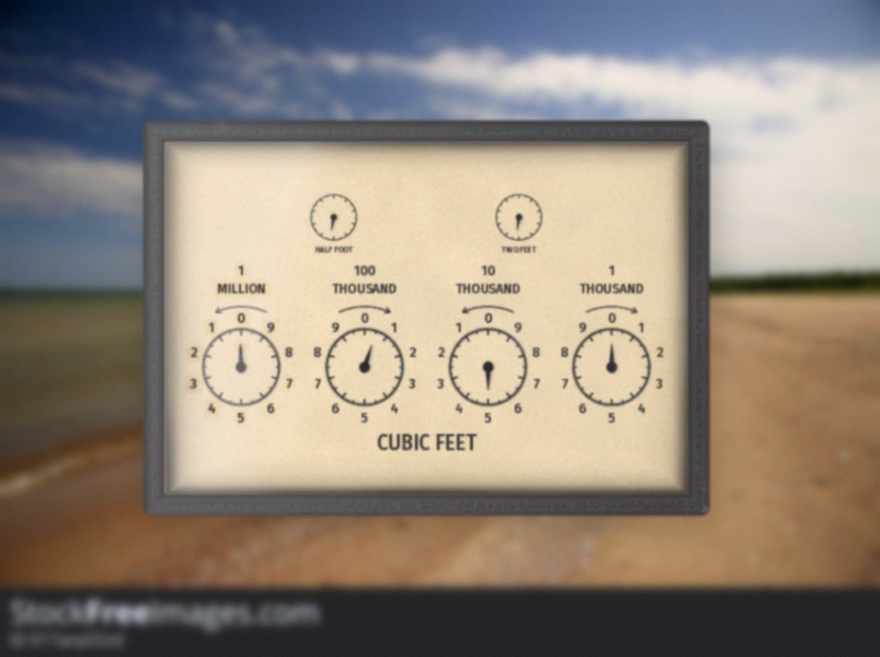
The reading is ft³ 5000
